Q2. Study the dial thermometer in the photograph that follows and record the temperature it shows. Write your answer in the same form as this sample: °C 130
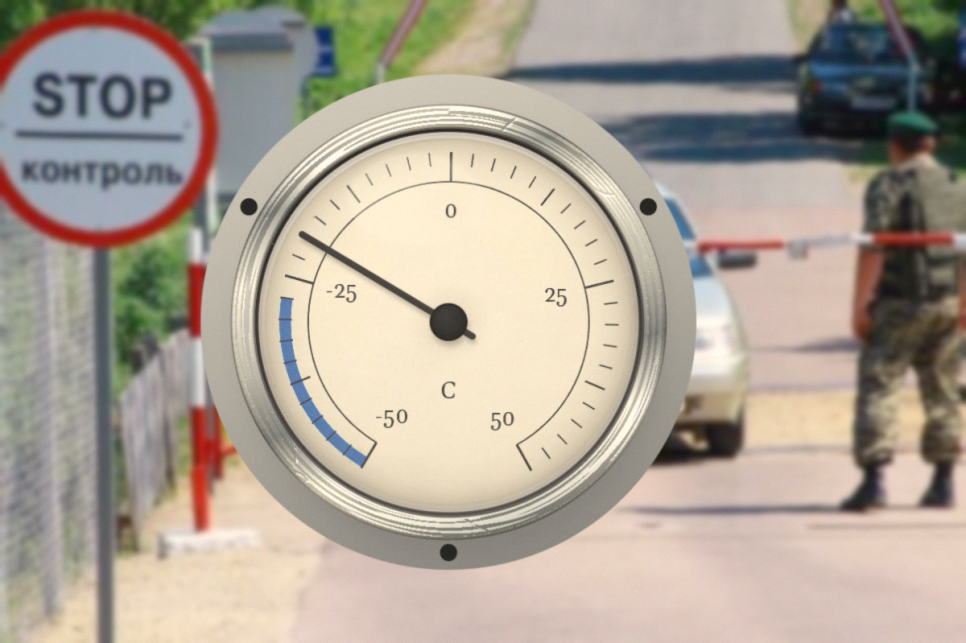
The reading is °C -20
